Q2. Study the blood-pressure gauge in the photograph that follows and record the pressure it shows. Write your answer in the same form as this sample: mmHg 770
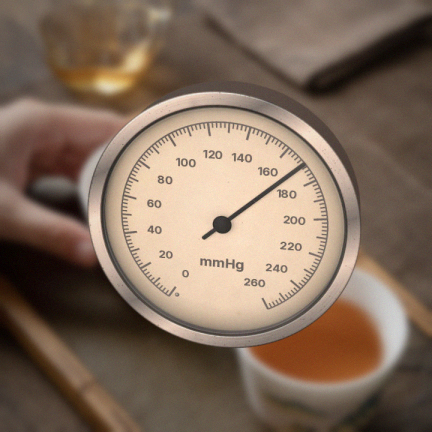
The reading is mmHg 170
